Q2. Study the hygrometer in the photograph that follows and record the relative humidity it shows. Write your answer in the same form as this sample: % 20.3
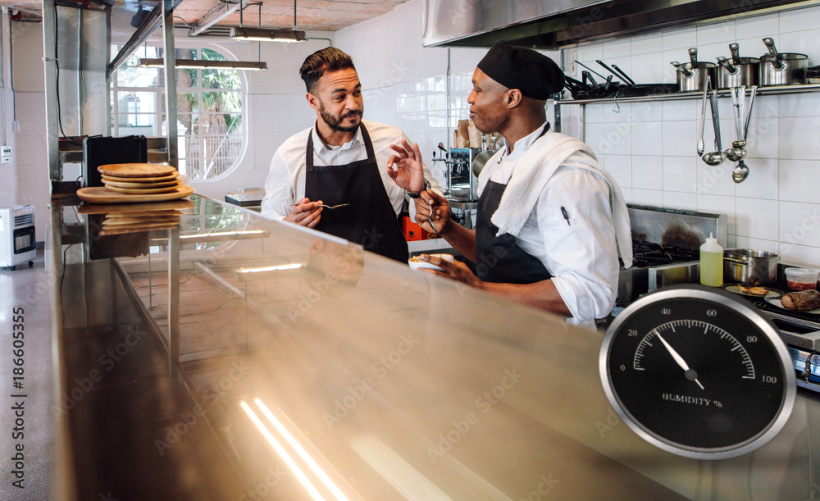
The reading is % 30
